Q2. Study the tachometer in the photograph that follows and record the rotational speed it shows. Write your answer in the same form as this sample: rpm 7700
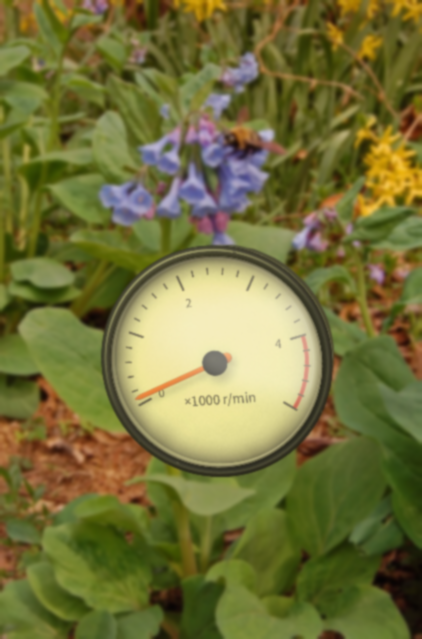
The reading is rpm 100
